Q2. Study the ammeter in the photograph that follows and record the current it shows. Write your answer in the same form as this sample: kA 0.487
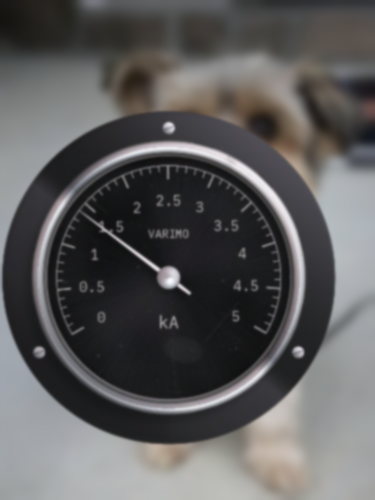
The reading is kA 1.4
